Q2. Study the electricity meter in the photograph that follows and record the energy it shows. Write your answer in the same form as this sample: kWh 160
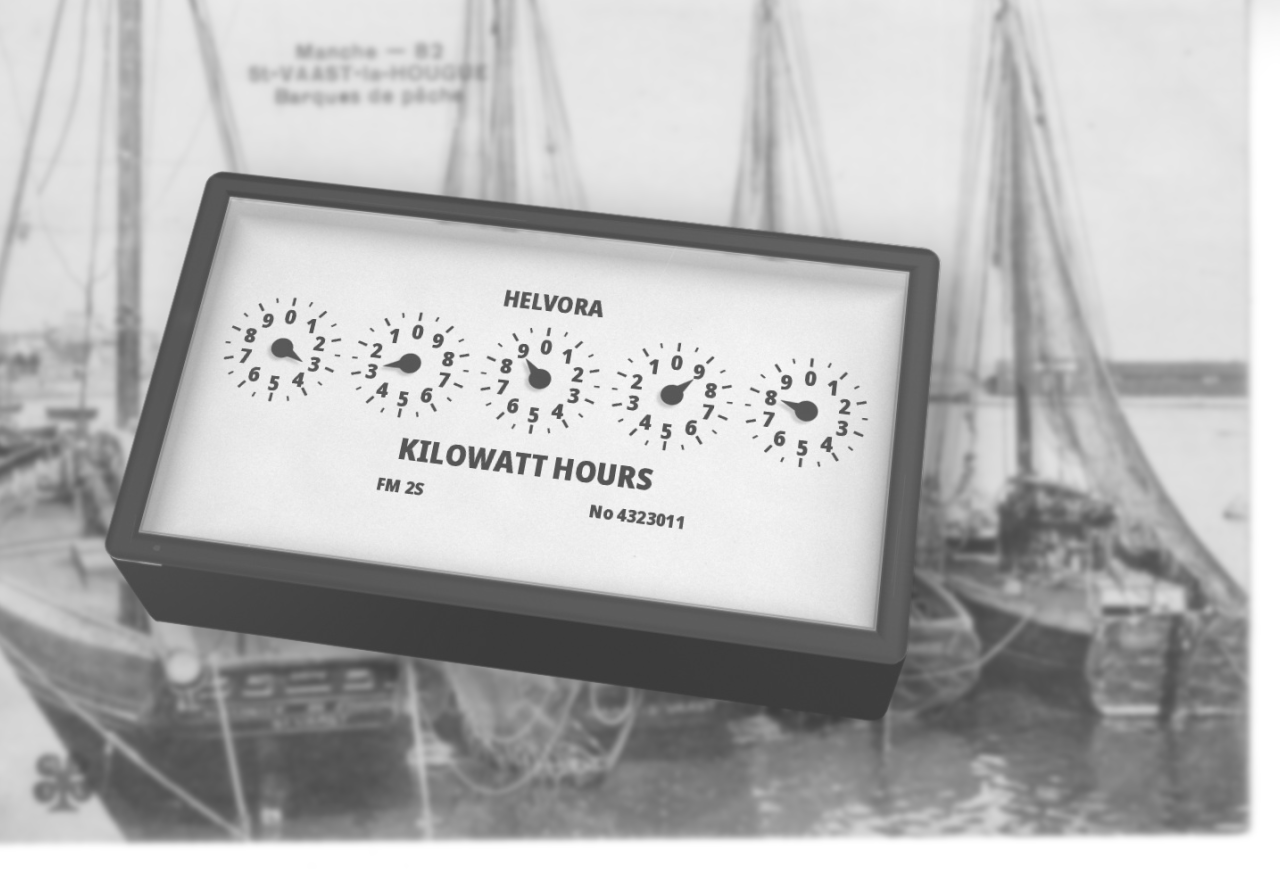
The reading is kWh 32888
